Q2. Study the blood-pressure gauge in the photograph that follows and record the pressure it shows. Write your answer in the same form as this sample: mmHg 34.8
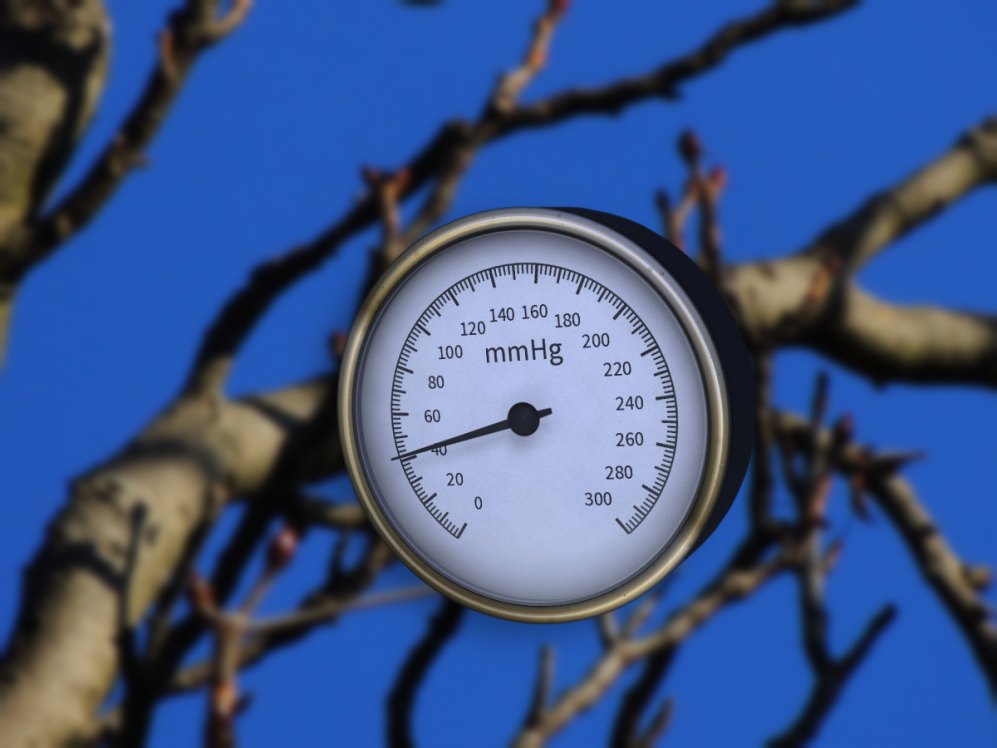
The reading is mmHg 42
